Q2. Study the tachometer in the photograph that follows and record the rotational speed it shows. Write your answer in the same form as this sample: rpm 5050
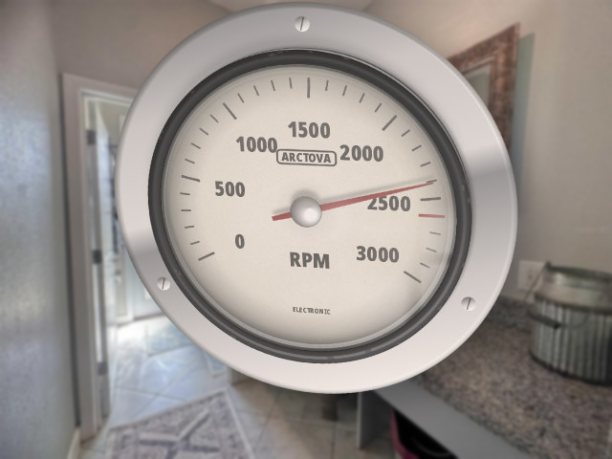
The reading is rpm 2400
